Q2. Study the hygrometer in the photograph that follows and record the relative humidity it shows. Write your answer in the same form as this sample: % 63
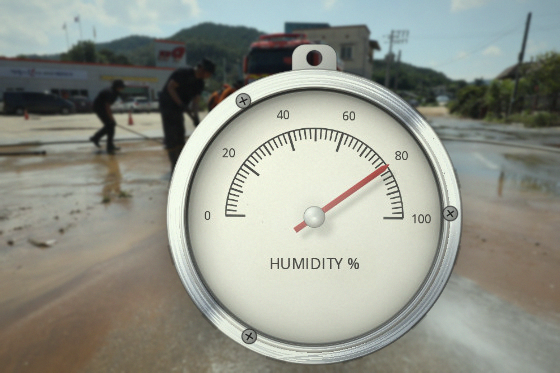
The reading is % 80
